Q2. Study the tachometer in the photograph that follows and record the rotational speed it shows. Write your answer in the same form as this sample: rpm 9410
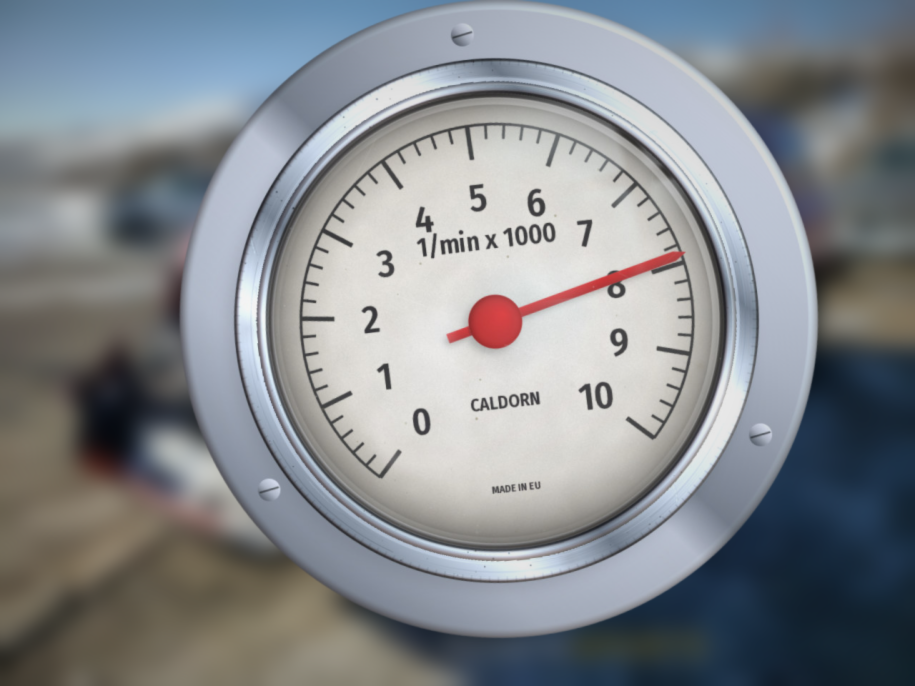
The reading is rpm 7900
